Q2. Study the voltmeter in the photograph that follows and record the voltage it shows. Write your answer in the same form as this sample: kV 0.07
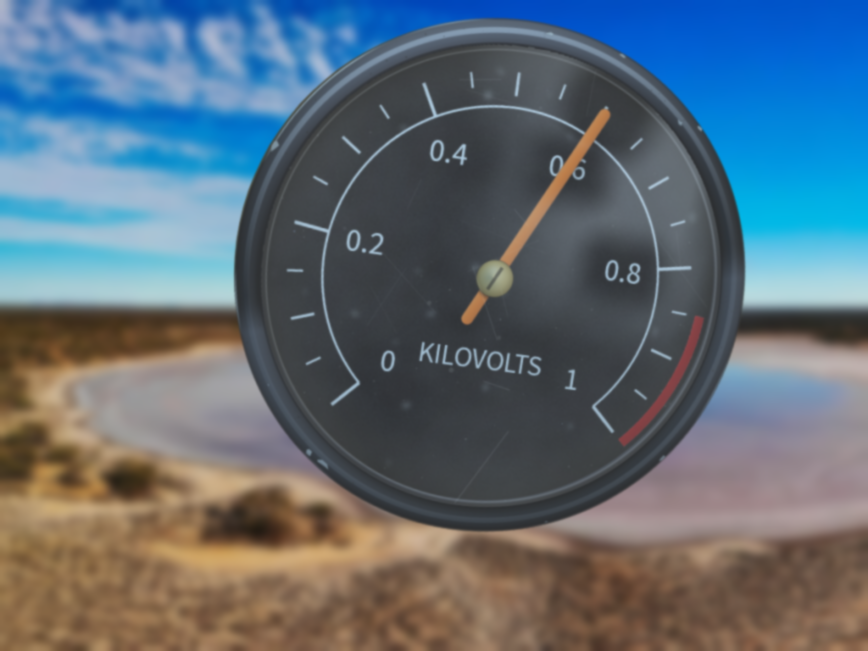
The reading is kV 0.6
